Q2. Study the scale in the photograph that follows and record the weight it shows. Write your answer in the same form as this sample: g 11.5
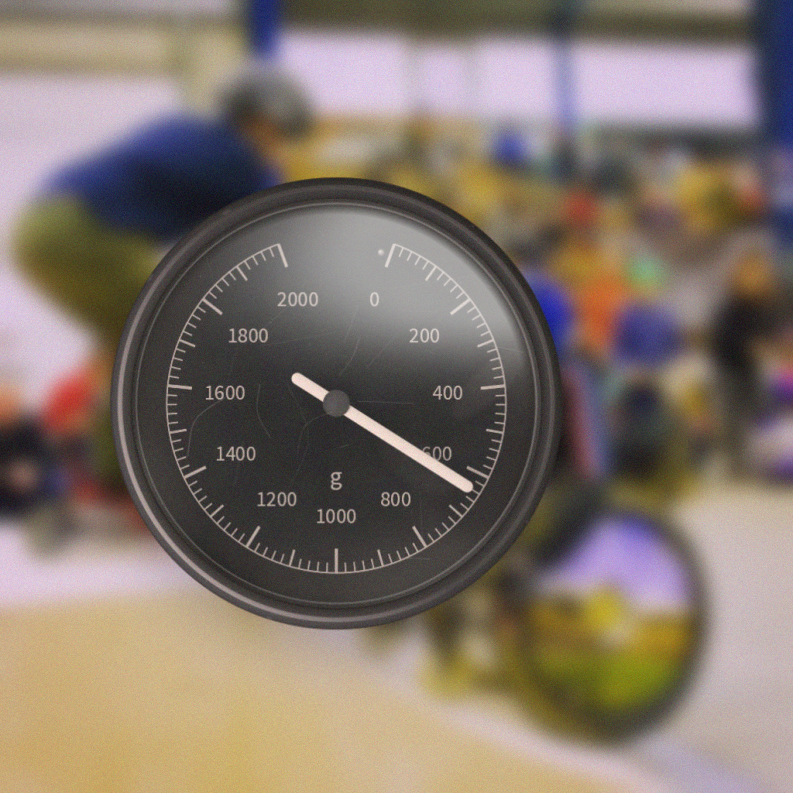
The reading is g 640
